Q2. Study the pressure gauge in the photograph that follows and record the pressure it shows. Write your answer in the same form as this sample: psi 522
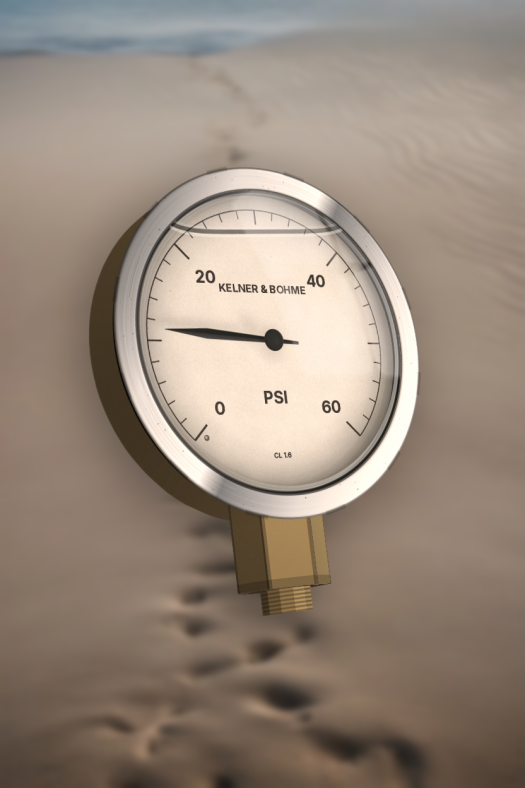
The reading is psi 11
